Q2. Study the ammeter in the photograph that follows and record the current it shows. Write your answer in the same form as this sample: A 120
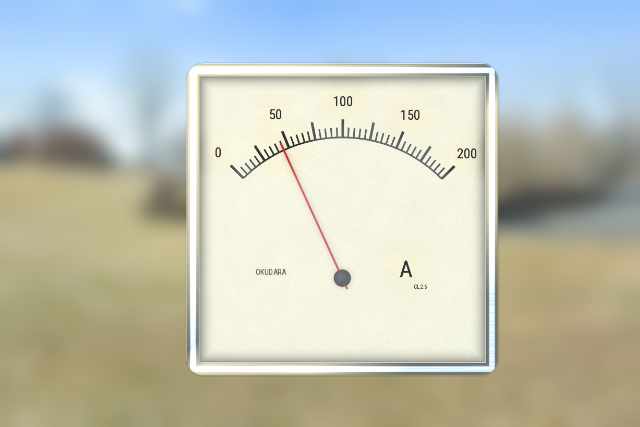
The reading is A 45
